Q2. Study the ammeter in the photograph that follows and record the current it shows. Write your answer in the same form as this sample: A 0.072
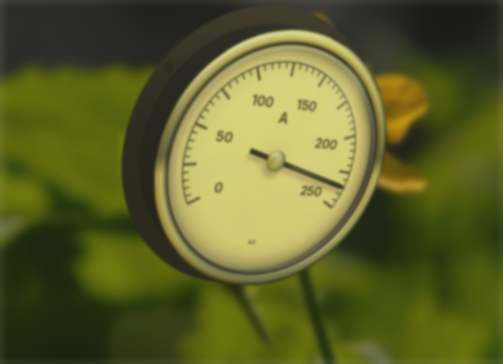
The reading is A 235
